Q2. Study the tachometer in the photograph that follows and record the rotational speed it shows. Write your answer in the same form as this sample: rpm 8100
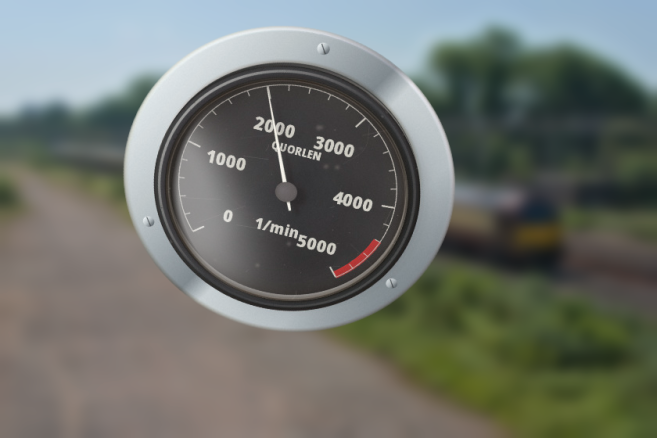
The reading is rpm 2000
